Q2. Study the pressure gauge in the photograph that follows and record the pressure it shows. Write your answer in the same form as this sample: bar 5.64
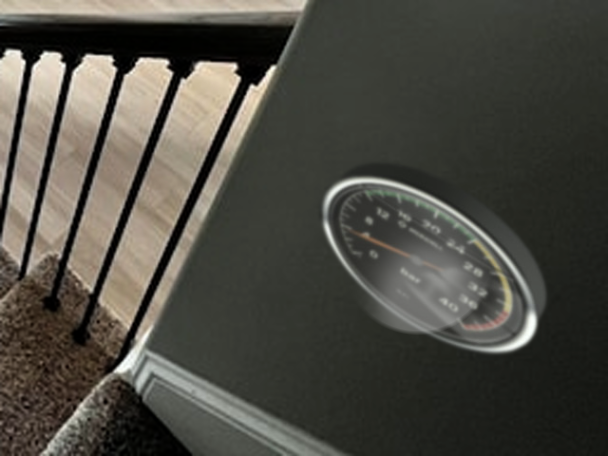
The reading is bar 4
